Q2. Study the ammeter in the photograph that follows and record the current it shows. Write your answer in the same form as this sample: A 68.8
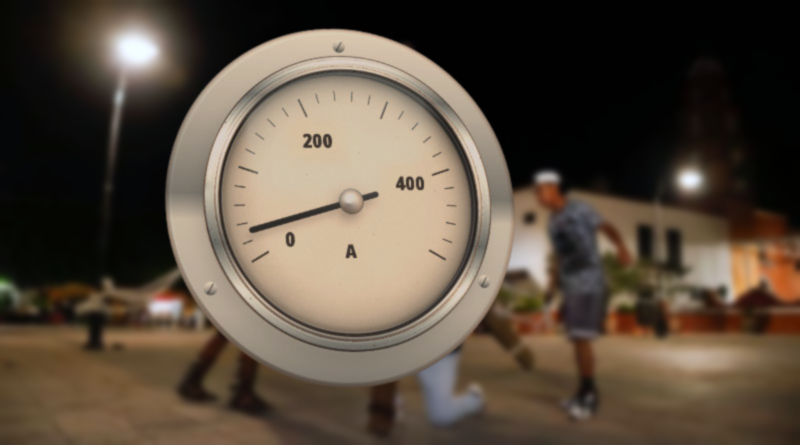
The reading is A 30
